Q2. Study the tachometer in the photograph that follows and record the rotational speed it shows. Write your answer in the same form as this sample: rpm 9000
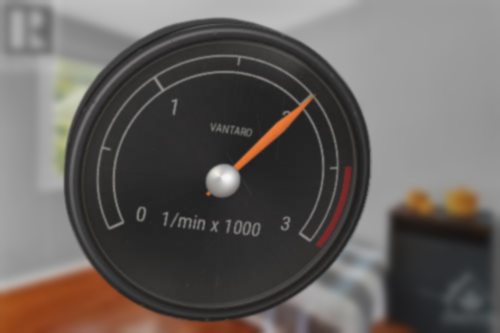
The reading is rpm 2000
